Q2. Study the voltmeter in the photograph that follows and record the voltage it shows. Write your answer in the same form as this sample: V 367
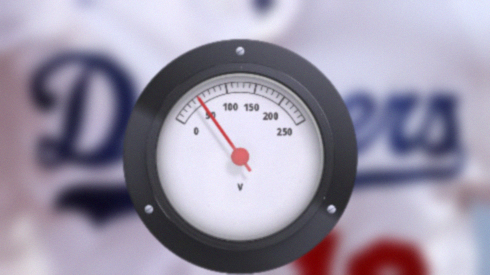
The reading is V 50
